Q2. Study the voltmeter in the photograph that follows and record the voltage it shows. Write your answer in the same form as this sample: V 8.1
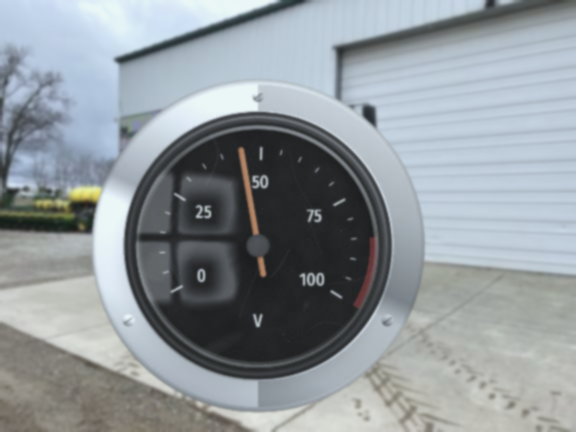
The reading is V 45
